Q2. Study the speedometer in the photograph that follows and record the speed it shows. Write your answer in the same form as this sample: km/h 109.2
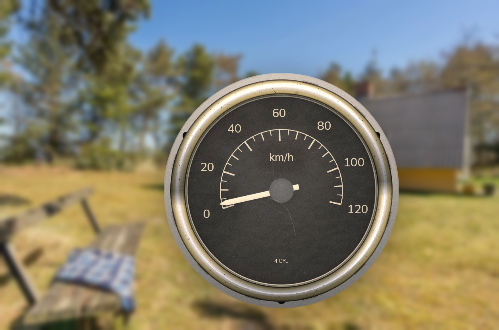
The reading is km/h 2.5
